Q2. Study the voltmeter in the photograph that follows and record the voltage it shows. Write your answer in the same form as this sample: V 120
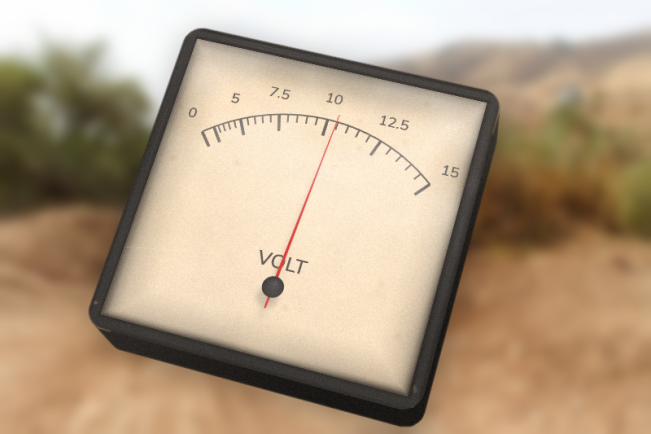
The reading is V 10.5
